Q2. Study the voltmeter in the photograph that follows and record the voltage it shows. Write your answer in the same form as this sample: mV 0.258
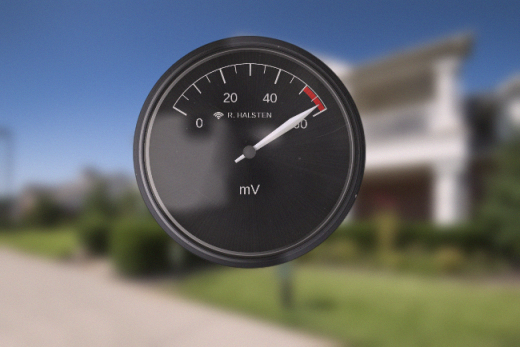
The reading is mV 57.5
